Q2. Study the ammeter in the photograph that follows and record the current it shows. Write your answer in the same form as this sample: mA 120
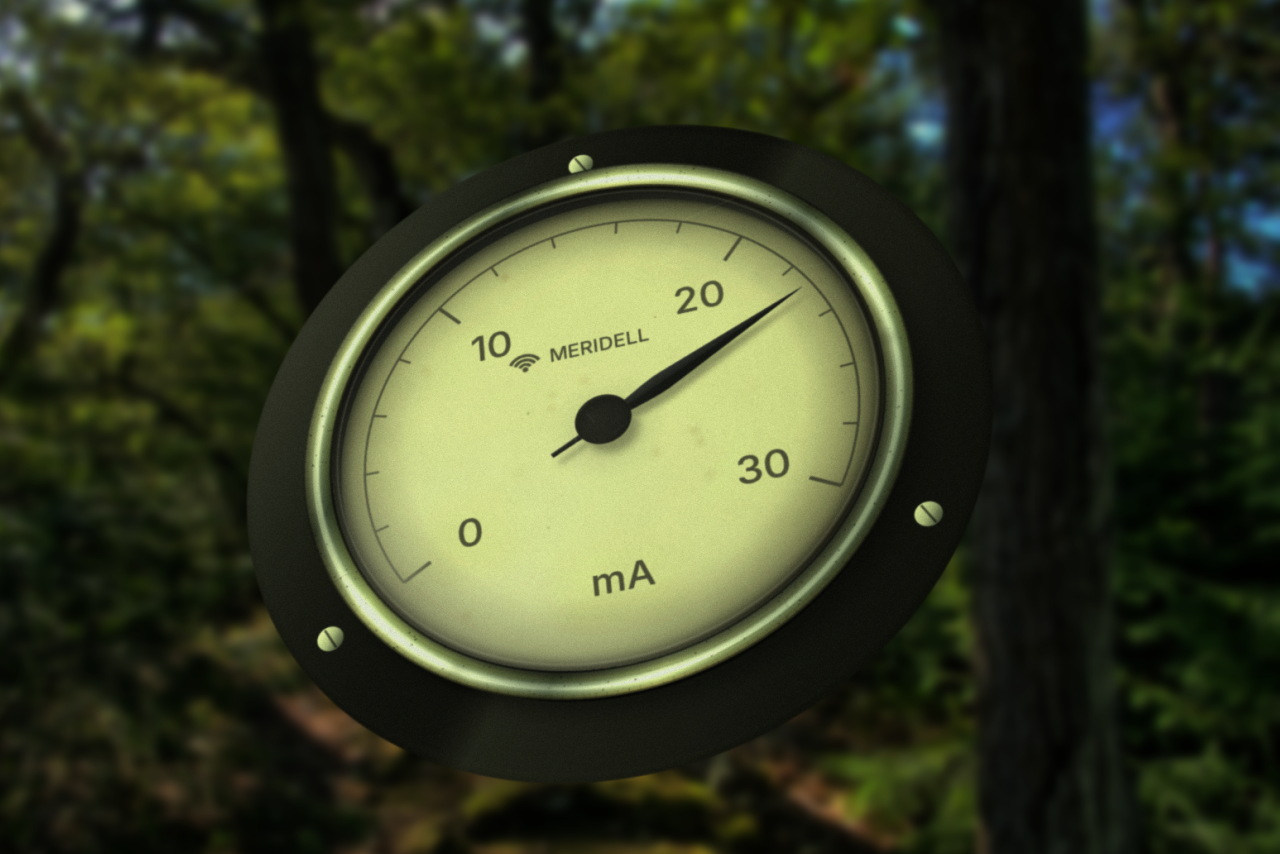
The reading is mA 23
